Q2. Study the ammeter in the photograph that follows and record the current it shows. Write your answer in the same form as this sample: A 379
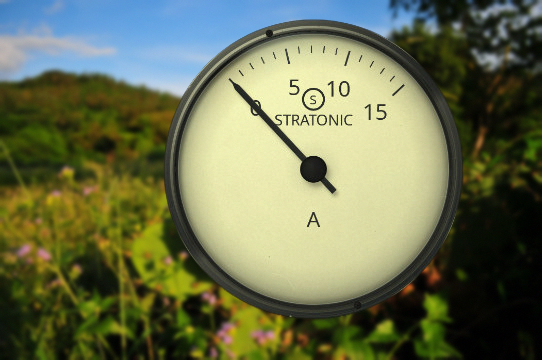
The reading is A 0
